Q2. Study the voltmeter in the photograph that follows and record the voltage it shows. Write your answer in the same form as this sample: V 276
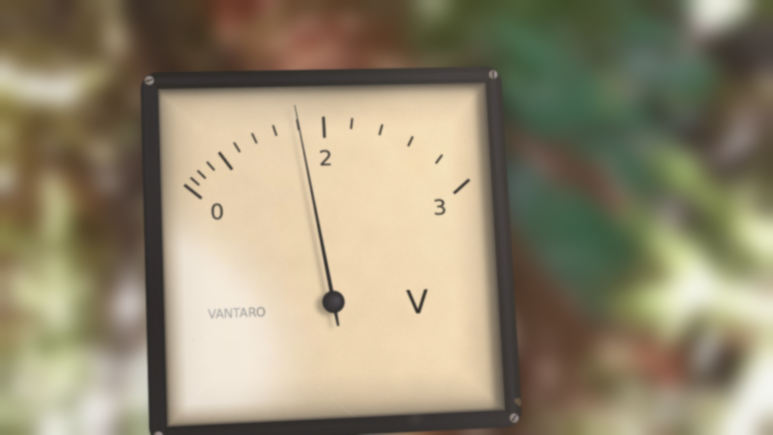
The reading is V 1.8
